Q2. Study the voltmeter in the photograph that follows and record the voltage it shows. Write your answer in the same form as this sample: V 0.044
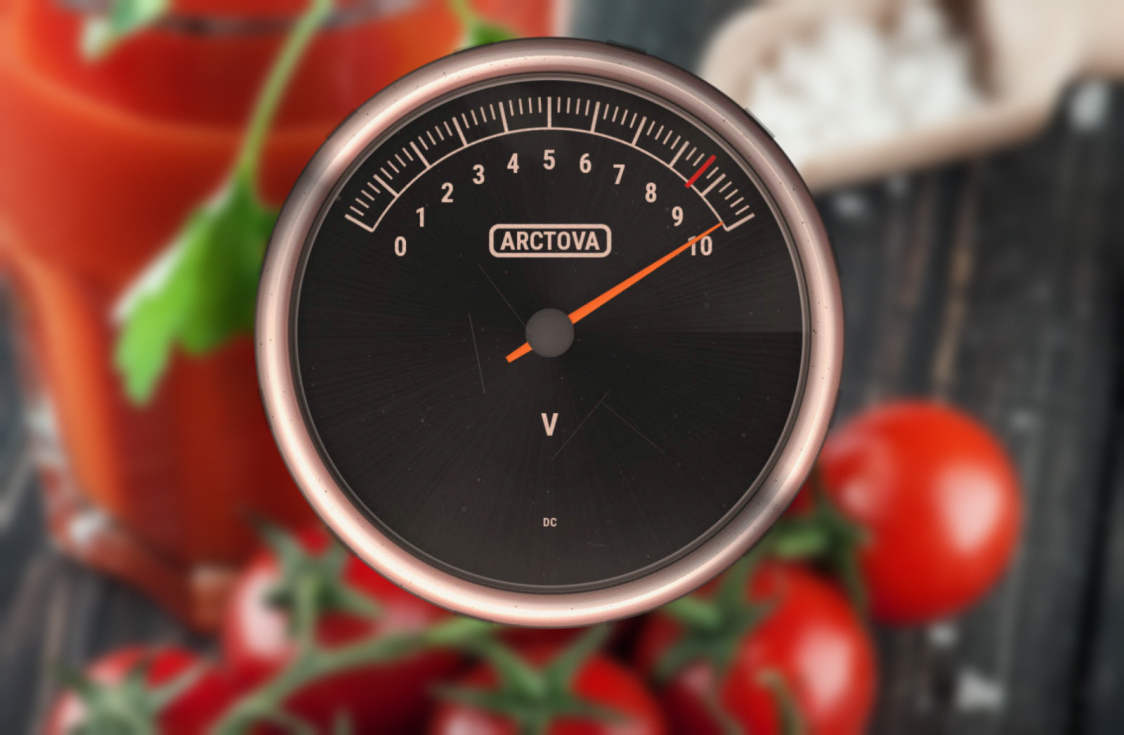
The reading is V 9.8
